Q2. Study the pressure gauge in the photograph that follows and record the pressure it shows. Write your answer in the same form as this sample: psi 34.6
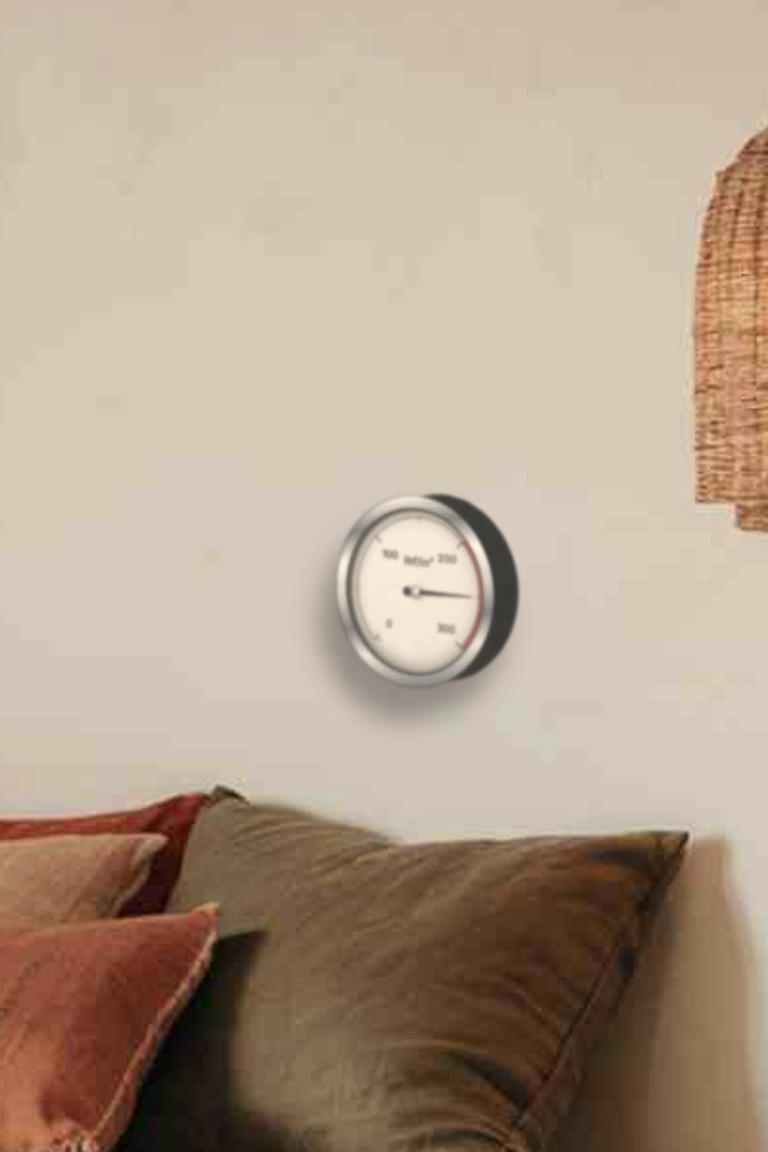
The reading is psi 250
